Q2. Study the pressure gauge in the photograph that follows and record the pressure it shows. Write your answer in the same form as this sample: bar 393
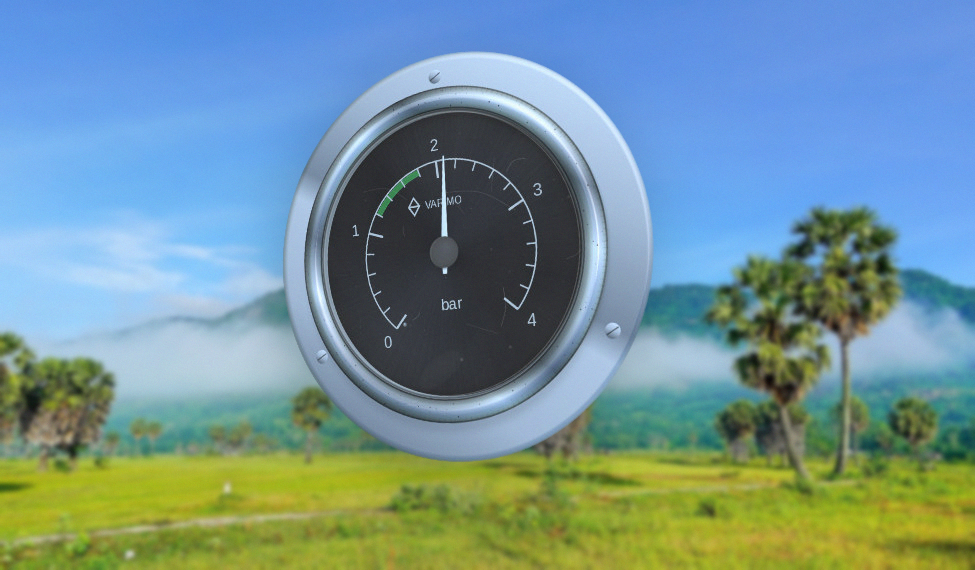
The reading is bar 2.1
